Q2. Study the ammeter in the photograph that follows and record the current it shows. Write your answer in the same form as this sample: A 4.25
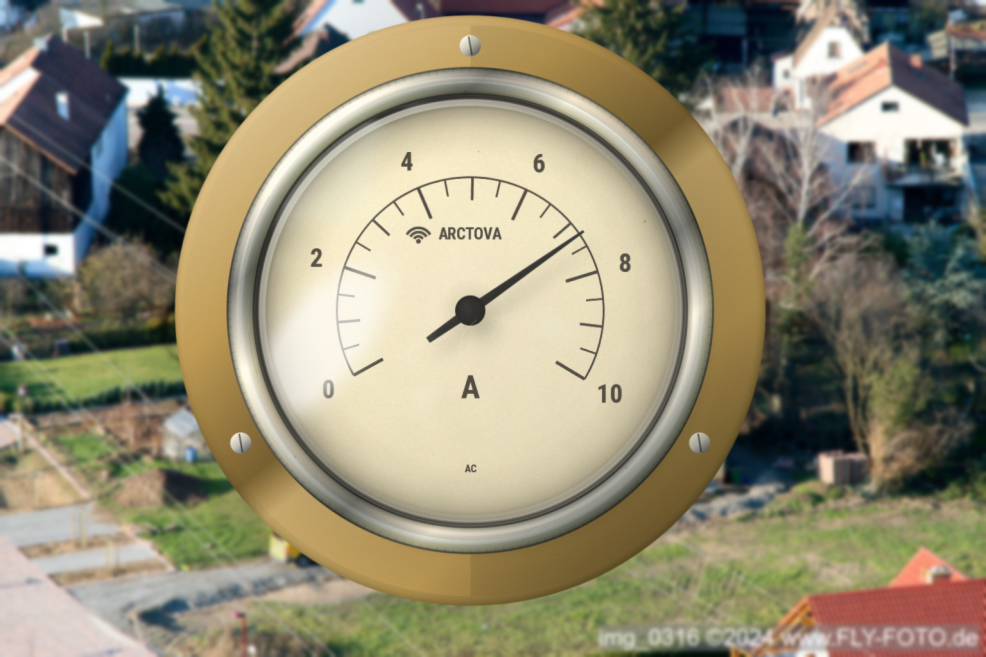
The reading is A 7.25
